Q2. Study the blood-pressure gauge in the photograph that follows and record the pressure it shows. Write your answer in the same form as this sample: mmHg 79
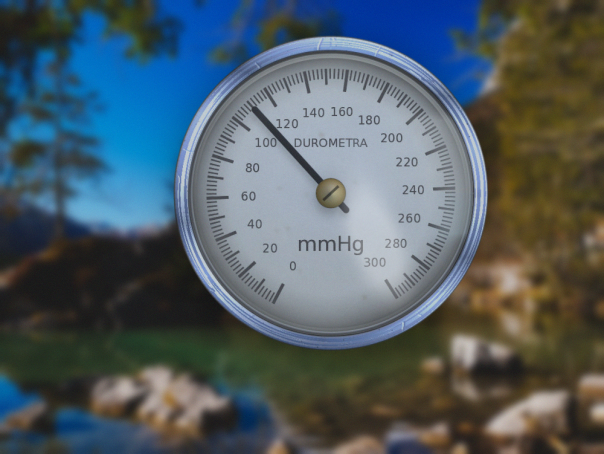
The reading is mmHg 110
